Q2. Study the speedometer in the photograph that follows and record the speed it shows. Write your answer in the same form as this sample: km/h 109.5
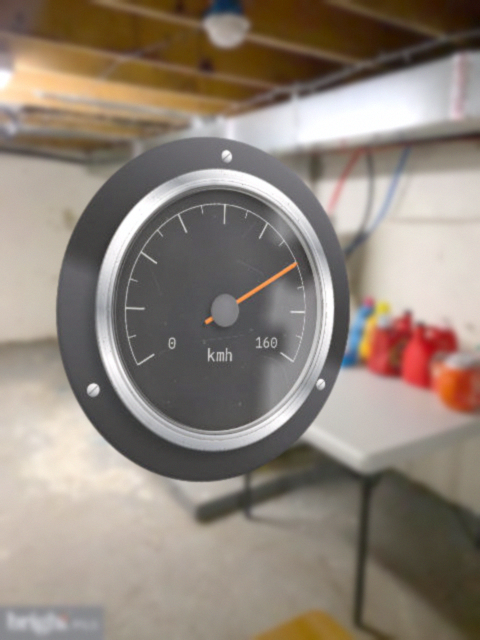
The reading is km/h 120
